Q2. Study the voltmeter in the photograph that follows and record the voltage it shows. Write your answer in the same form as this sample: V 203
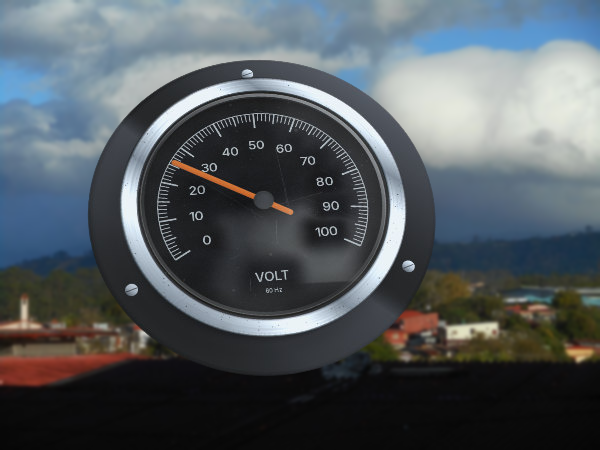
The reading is V 25
